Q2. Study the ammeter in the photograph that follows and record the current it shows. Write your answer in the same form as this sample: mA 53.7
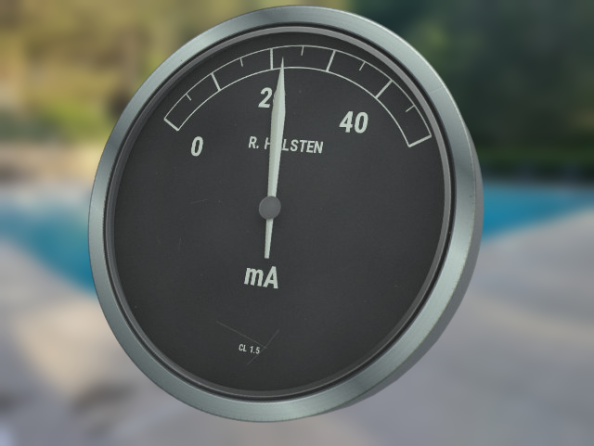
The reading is mA 22.5
